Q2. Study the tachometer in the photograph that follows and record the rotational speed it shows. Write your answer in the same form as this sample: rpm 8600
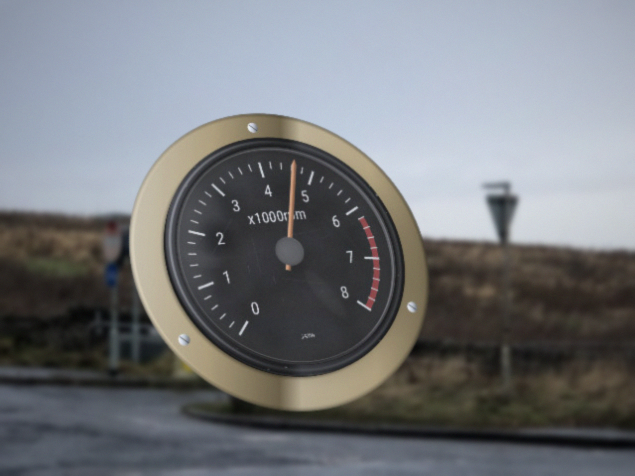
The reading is rpm 4600
